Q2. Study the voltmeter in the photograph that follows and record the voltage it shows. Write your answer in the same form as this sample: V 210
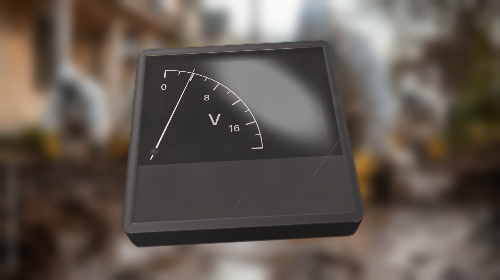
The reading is V 4
